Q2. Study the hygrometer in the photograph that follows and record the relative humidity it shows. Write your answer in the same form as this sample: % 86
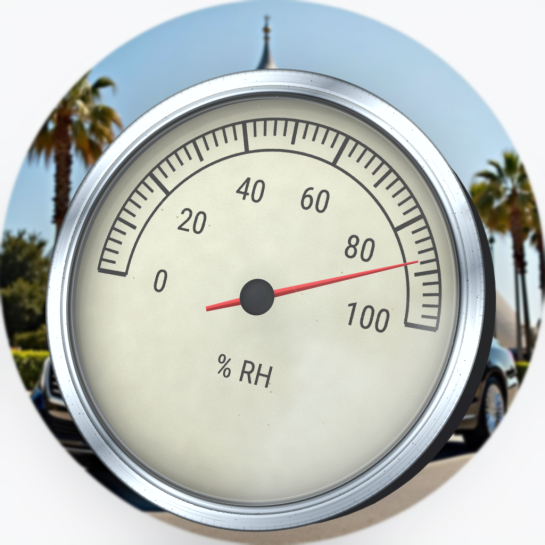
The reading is % 88
